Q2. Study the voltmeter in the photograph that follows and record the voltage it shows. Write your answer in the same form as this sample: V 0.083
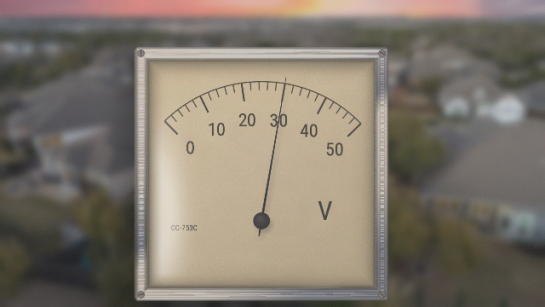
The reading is V 30
